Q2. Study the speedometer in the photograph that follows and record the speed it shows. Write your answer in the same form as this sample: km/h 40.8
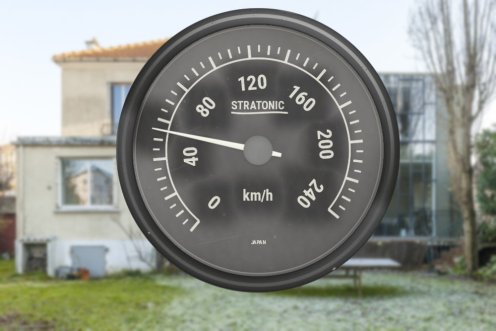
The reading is km/h 55
